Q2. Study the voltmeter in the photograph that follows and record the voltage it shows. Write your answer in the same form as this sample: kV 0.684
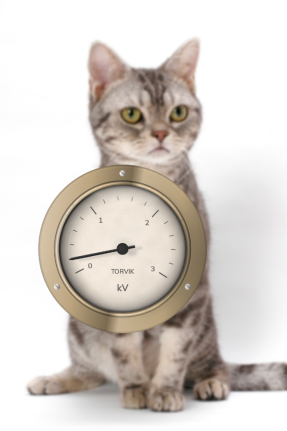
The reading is kV 0.2
